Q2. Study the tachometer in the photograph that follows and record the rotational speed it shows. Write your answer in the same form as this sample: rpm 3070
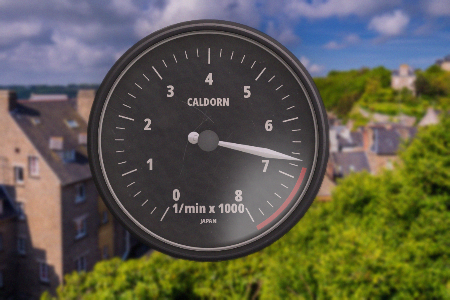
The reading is rpm 6700
